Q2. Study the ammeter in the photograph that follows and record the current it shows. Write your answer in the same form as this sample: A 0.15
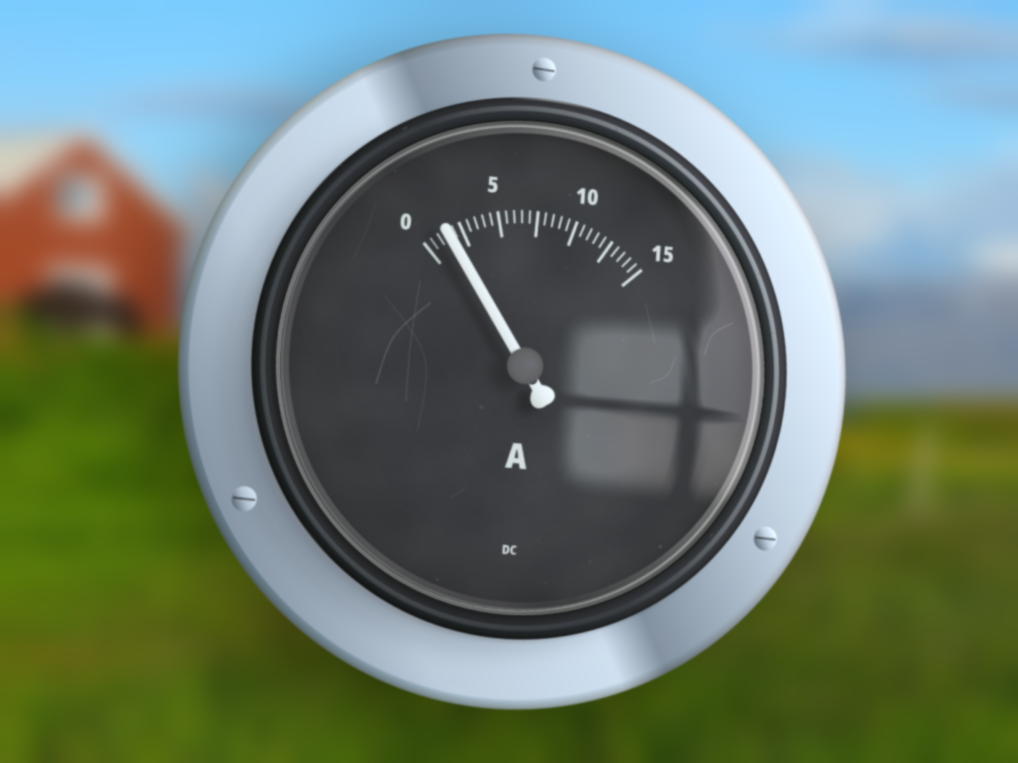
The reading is A 1.5
